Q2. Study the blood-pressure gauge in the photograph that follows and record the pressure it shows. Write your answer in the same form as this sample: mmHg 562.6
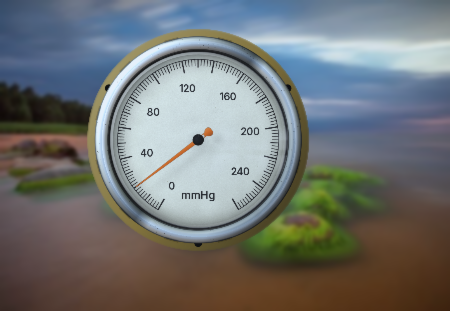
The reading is mmHg 20
